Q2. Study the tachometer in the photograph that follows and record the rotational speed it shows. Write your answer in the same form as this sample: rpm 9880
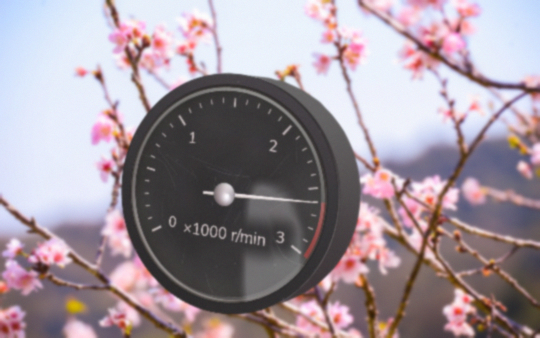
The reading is rpm 2600
